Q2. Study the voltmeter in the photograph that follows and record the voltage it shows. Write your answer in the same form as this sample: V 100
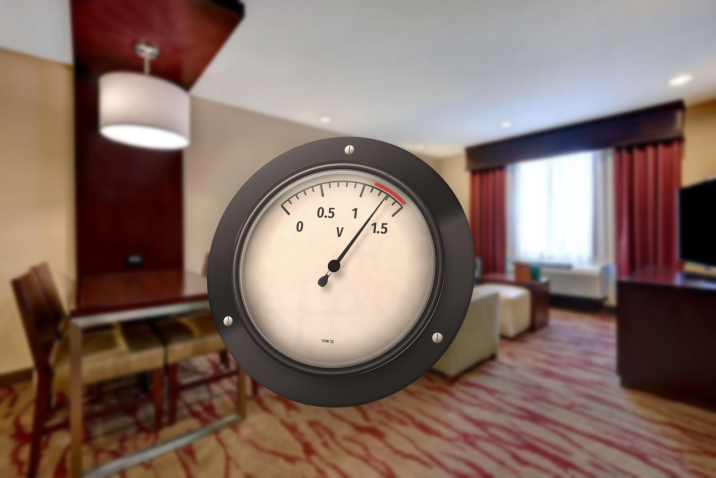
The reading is V 1.3
